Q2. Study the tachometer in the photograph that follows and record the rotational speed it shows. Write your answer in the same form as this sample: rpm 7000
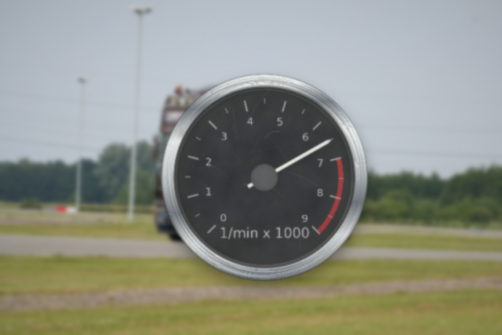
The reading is rpm 6500
